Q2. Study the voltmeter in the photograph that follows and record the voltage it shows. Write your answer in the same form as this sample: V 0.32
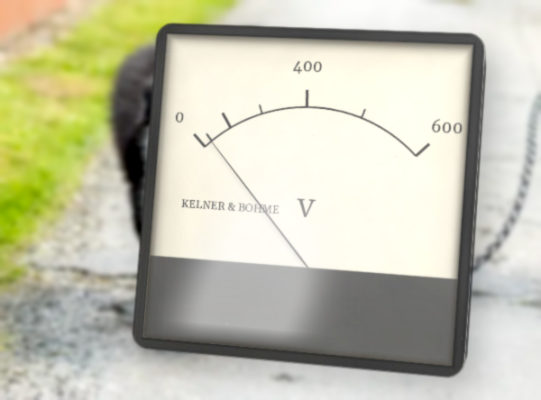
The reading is V 100
